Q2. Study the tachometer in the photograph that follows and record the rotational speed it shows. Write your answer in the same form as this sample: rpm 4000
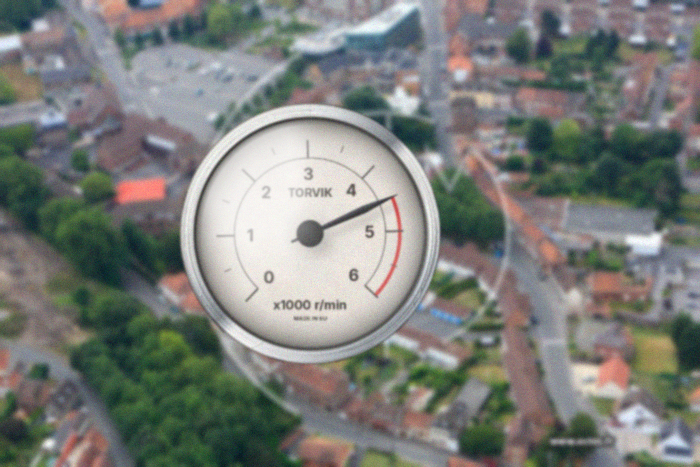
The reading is rpm 4500
